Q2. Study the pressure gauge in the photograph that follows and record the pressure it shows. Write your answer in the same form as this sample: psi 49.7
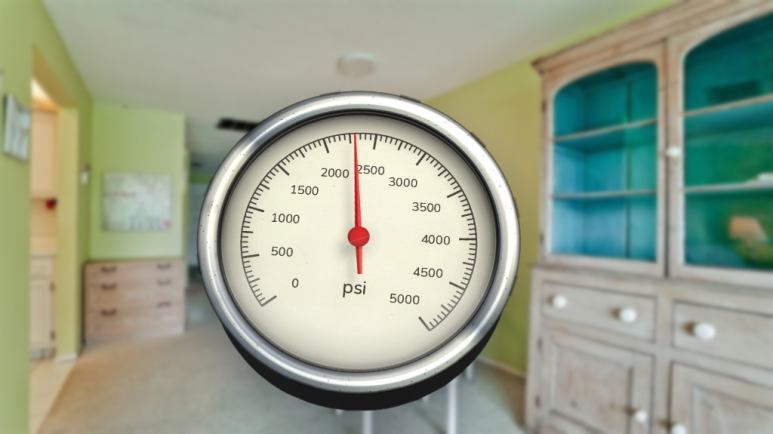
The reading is psi 2300
